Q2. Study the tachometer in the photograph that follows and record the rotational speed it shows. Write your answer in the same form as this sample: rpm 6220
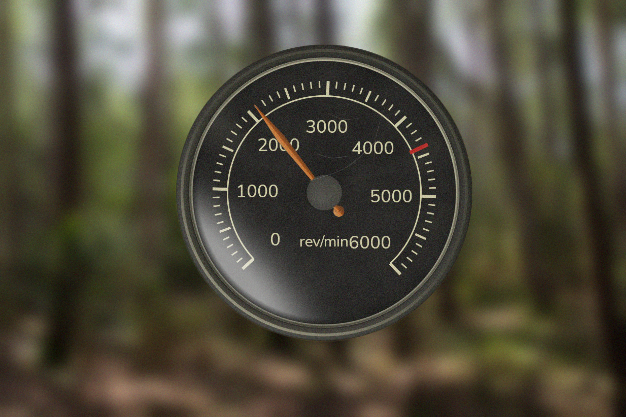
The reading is rpm 2100
